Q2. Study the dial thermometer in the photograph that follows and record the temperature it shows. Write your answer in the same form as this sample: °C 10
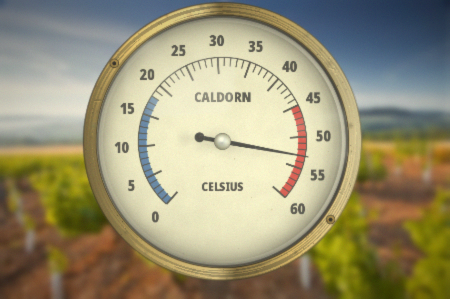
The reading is °C 53
